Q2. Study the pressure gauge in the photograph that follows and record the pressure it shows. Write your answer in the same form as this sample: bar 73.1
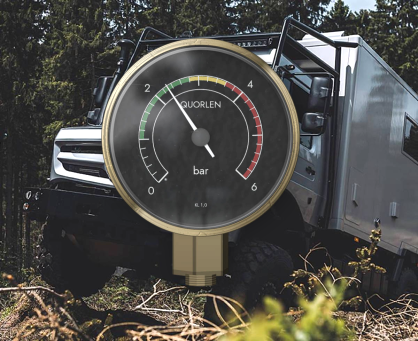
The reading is bar 2.3
